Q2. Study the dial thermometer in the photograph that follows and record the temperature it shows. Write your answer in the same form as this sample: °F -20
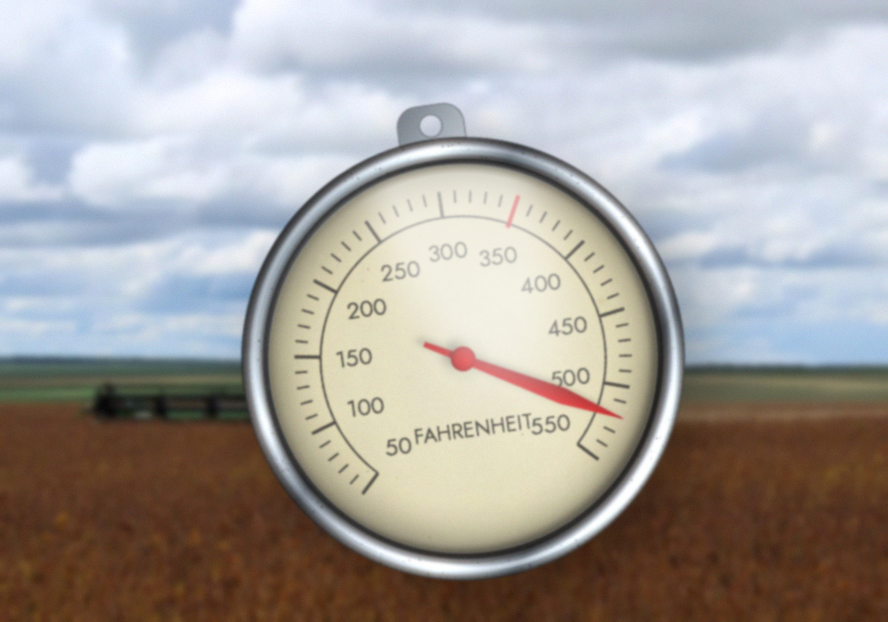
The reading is °F 520
